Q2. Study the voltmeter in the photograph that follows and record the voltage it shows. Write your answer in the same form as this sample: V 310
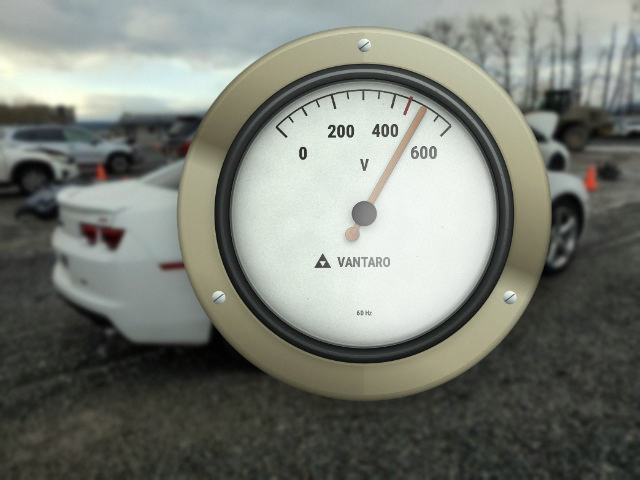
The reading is V 500
